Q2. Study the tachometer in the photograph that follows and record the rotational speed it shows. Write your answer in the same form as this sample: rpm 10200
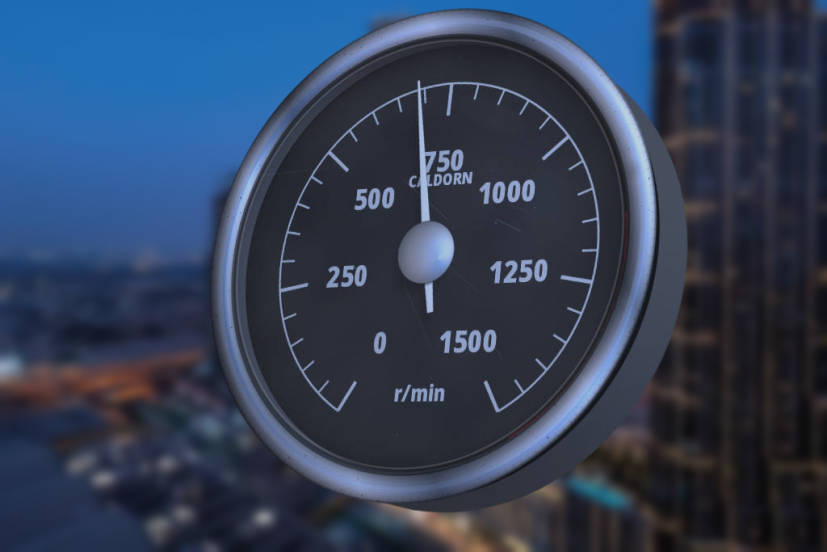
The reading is rpm 700
